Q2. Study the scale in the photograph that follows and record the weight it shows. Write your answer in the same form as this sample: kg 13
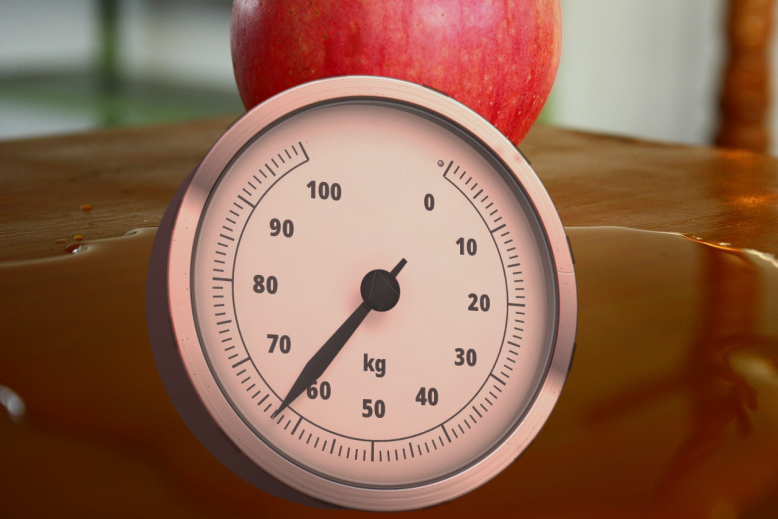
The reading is kg 63
